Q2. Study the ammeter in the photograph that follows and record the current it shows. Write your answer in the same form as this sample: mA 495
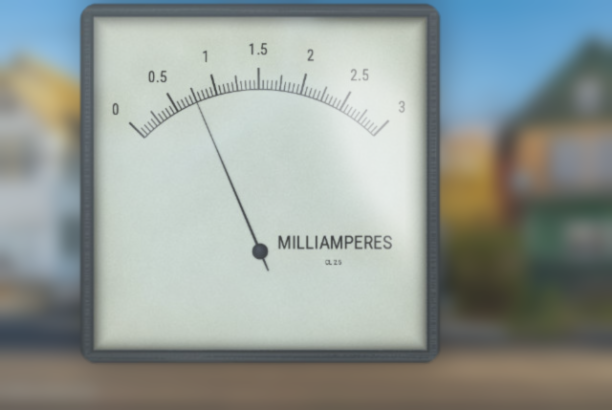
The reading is mA 0.75
